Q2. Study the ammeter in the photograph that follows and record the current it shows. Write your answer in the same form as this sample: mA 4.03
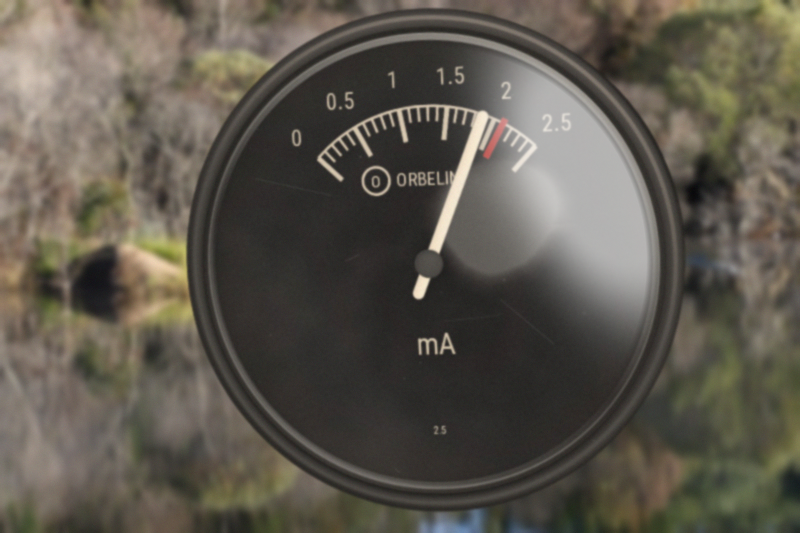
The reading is mA 1.9
